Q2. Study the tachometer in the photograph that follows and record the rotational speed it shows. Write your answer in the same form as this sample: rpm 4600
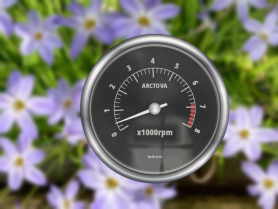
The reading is rpm 400
